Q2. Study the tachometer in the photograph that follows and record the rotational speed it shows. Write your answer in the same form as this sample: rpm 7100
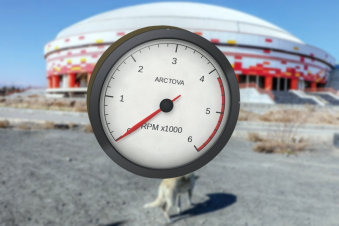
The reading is rpm 0
